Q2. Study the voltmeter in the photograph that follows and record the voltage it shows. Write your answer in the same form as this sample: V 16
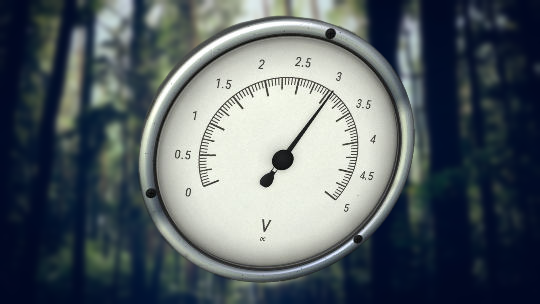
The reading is V 3
